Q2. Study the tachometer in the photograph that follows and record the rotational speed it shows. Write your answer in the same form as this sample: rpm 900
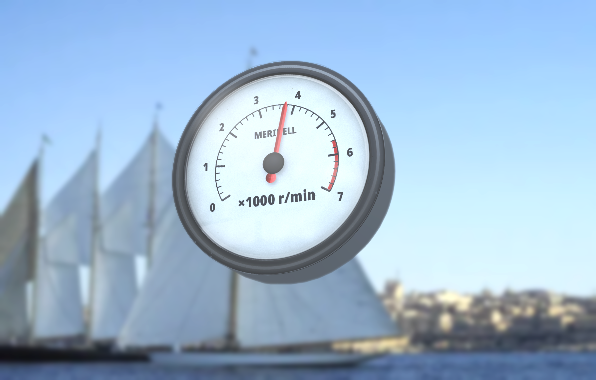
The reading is rpm 3800
